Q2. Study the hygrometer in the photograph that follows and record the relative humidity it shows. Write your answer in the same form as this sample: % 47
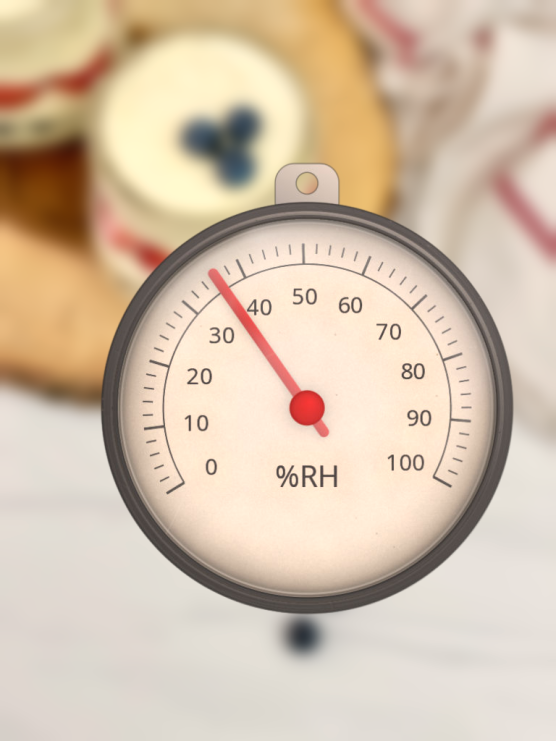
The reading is % 36
